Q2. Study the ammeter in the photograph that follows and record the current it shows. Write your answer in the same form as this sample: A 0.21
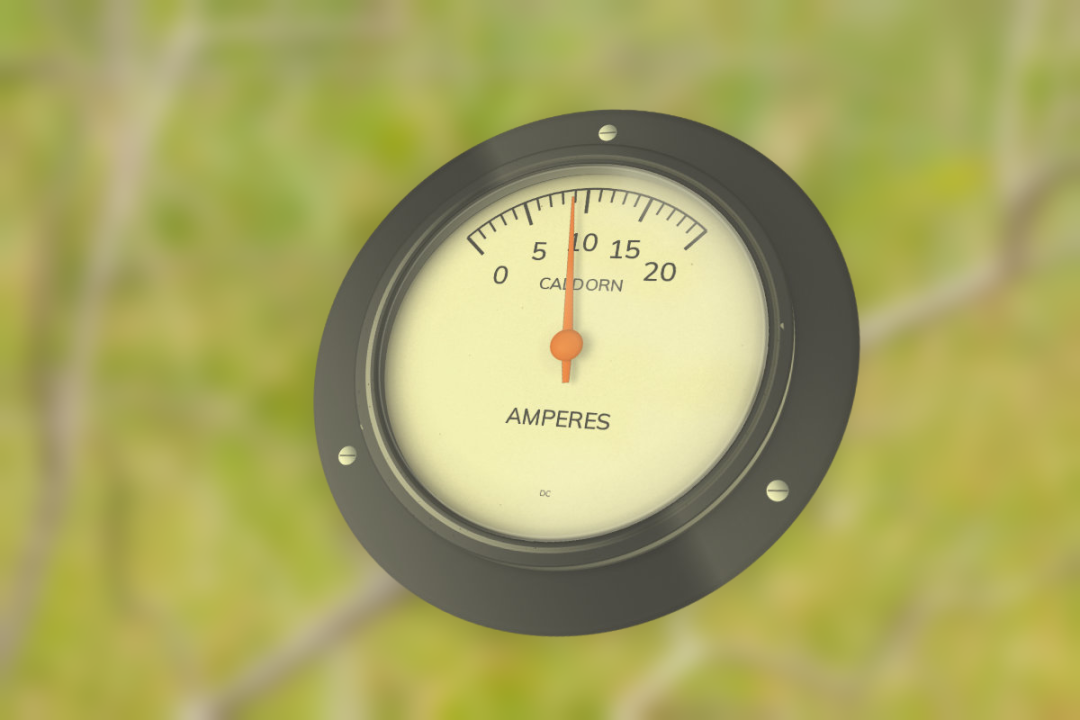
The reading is A 9
